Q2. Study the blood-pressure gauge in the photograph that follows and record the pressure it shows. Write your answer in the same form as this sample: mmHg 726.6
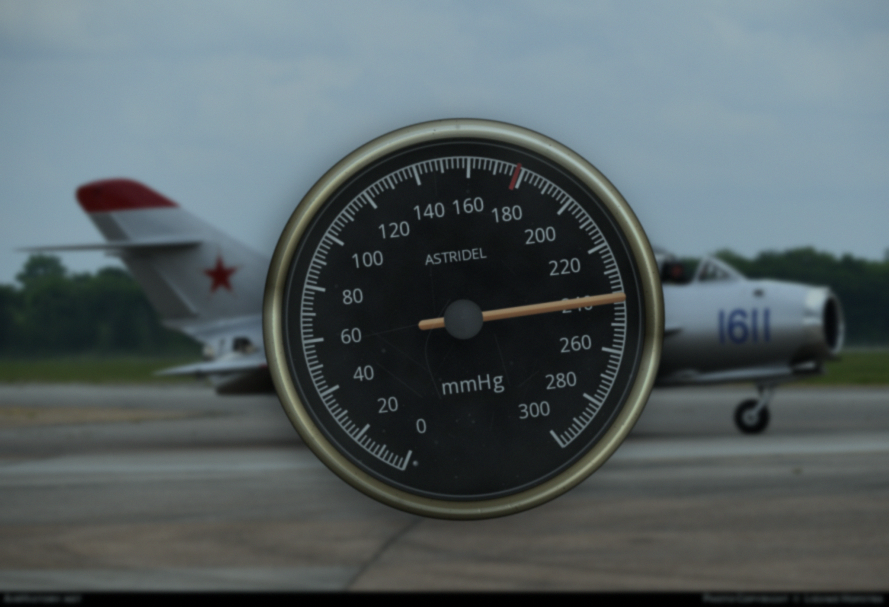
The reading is mmHg 240
